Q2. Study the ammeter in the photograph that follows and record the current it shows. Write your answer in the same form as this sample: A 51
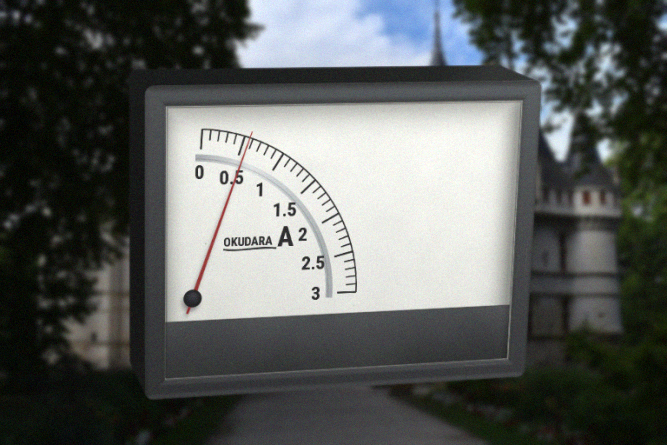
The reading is A 0.55
